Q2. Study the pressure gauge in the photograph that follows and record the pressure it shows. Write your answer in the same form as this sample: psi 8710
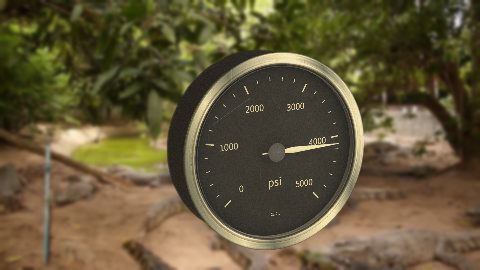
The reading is psi 4100
